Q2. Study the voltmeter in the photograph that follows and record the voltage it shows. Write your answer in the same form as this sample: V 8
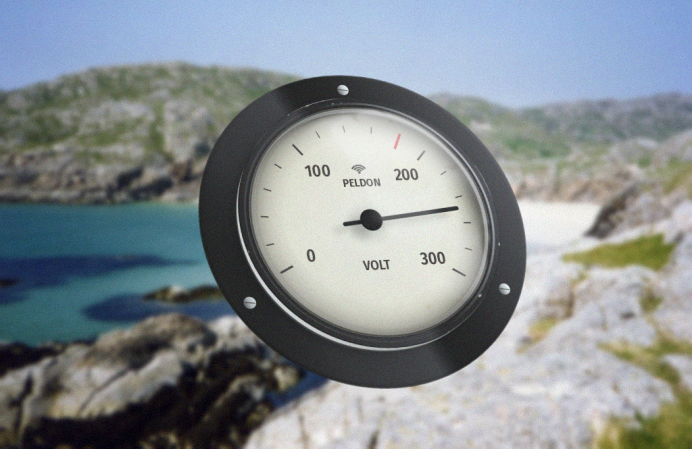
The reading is V 250
